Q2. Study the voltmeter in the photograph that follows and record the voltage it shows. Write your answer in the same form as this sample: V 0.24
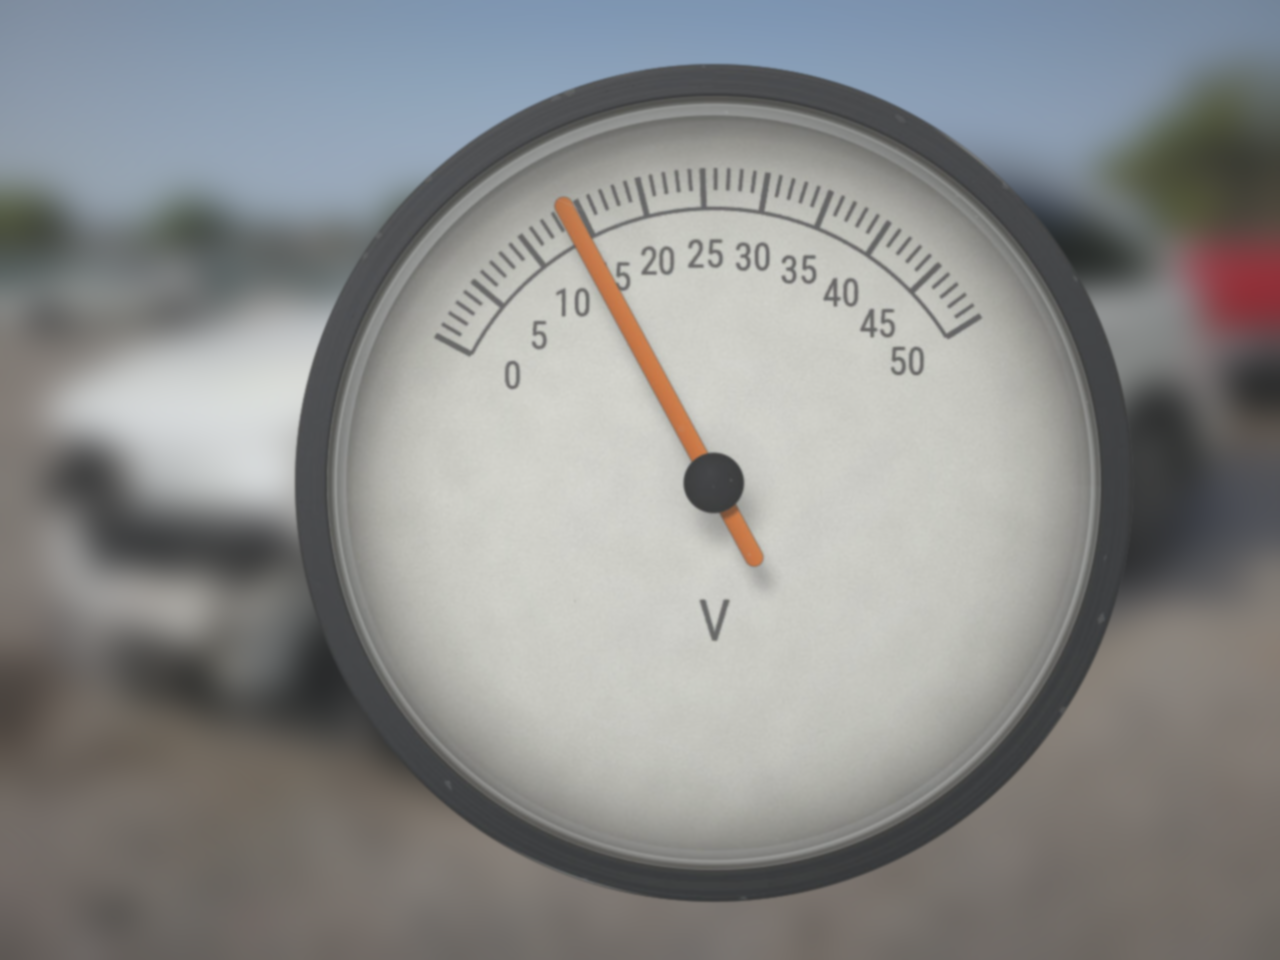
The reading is V 14
